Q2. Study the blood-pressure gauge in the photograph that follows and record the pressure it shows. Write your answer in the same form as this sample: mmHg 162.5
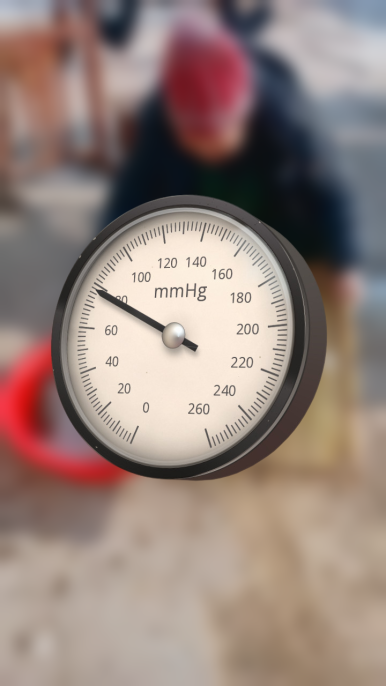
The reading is mmHg 78
